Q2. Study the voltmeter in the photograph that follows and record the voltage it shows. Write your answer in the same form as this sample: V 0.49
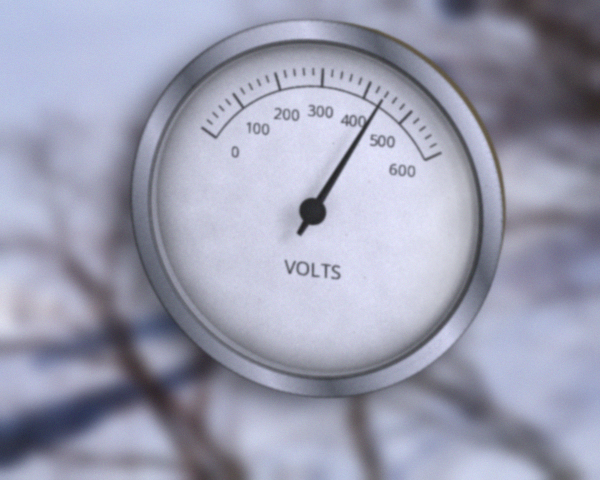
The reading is V 440
